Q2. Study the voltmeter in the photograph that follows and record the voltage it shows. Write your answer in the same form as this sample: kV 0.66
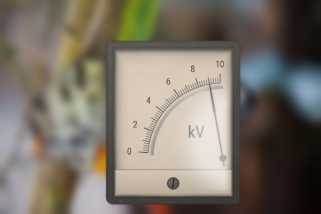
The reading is kV 9
